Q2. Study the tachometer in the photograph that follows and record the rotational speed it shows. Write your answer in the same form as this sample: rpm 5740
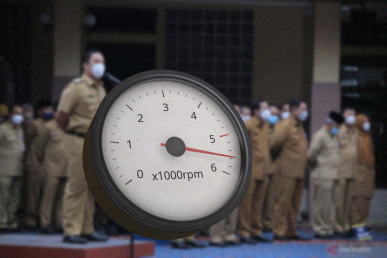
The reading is rpm 5600
